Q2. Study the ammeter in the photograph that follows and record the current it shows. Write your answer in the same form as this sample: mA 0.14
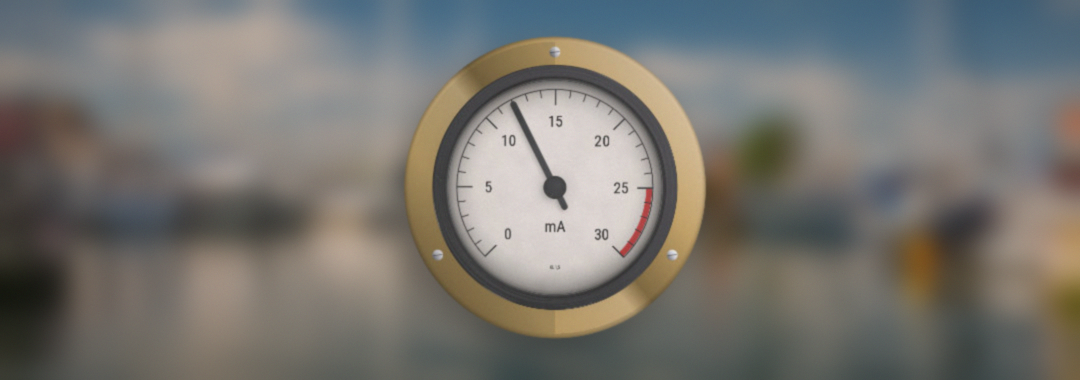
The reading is mA 12
